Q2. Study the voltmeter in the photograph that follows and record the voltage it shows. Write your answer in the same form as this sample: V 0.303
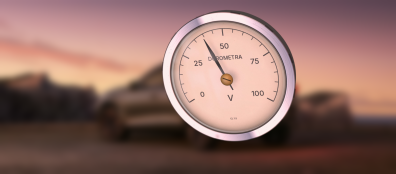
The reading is V 40
